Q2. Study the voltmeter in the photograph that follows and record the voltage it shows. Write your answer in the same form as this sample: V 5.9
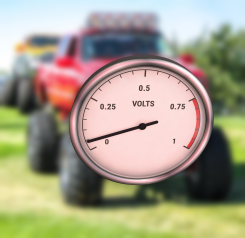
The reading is V 0.05
